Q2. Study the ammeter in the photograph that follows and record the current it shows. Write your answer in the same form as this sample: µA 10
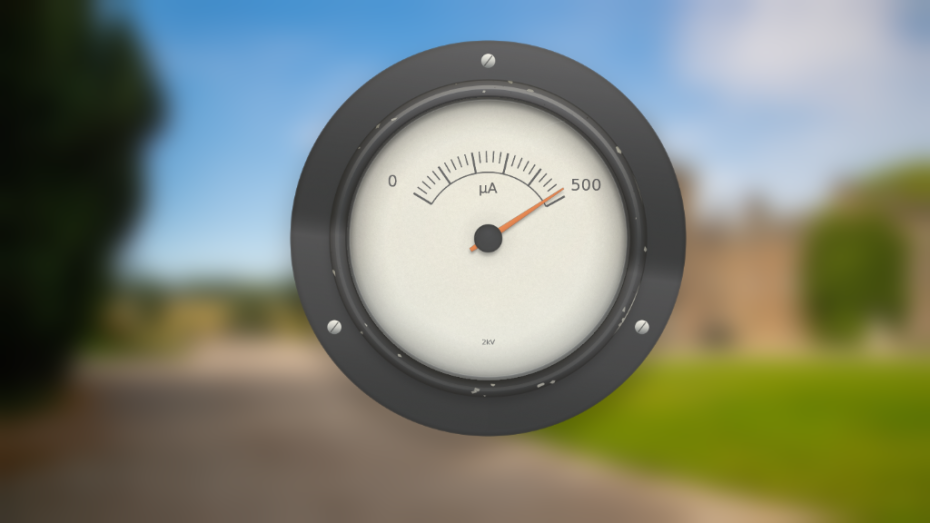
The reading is µA 480
